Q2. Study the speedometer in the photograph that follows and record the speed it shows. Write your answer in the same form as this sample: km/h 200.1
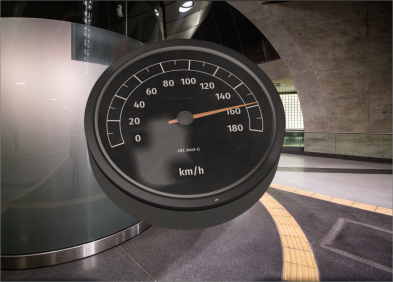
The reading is km/h 160
